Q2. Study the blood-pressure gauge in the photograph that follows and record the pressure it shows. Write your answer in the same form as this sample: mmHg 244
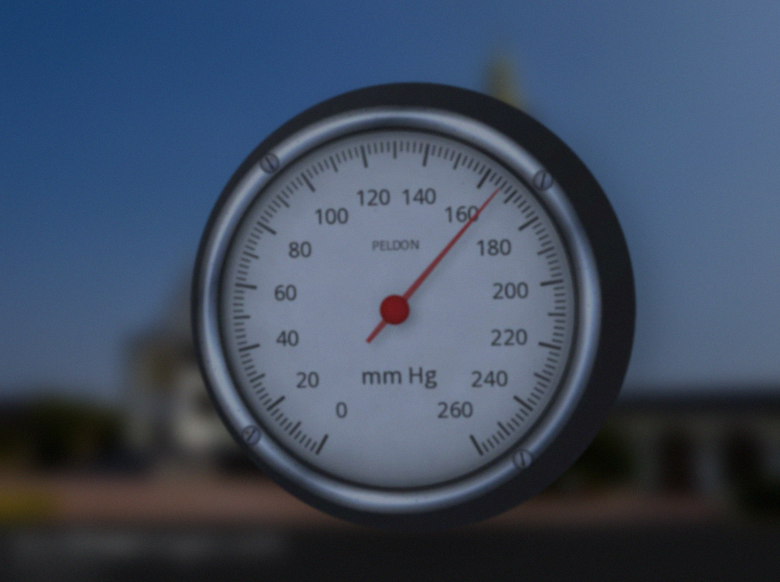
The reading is mmHg 166
